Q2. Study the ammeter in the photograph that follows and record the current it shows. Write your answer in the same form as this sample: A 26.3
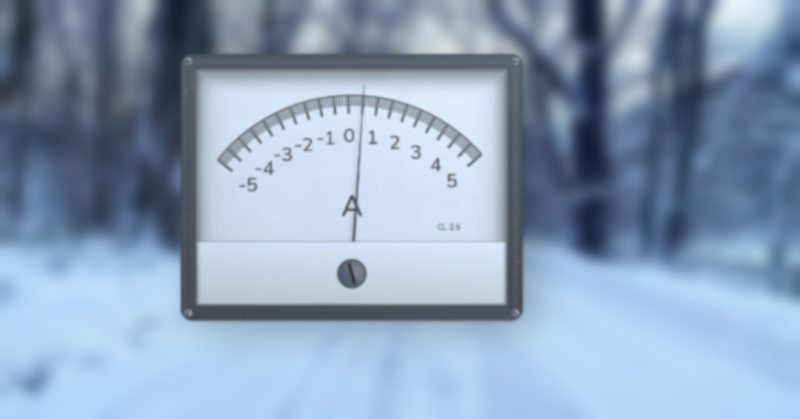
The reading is A 0.5
